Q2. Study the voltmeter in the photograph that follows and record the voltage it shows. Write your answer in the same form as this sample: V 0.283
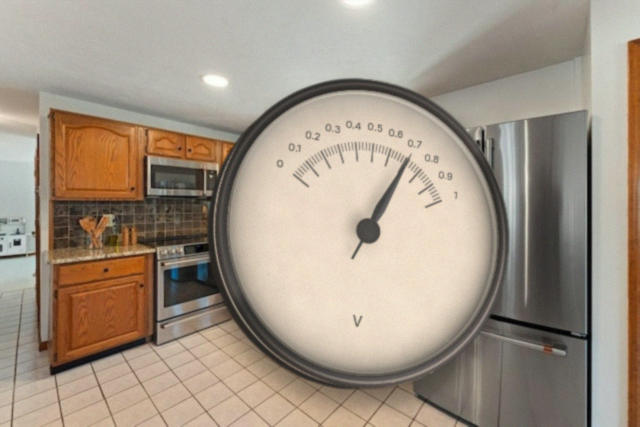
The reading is V 0.7
